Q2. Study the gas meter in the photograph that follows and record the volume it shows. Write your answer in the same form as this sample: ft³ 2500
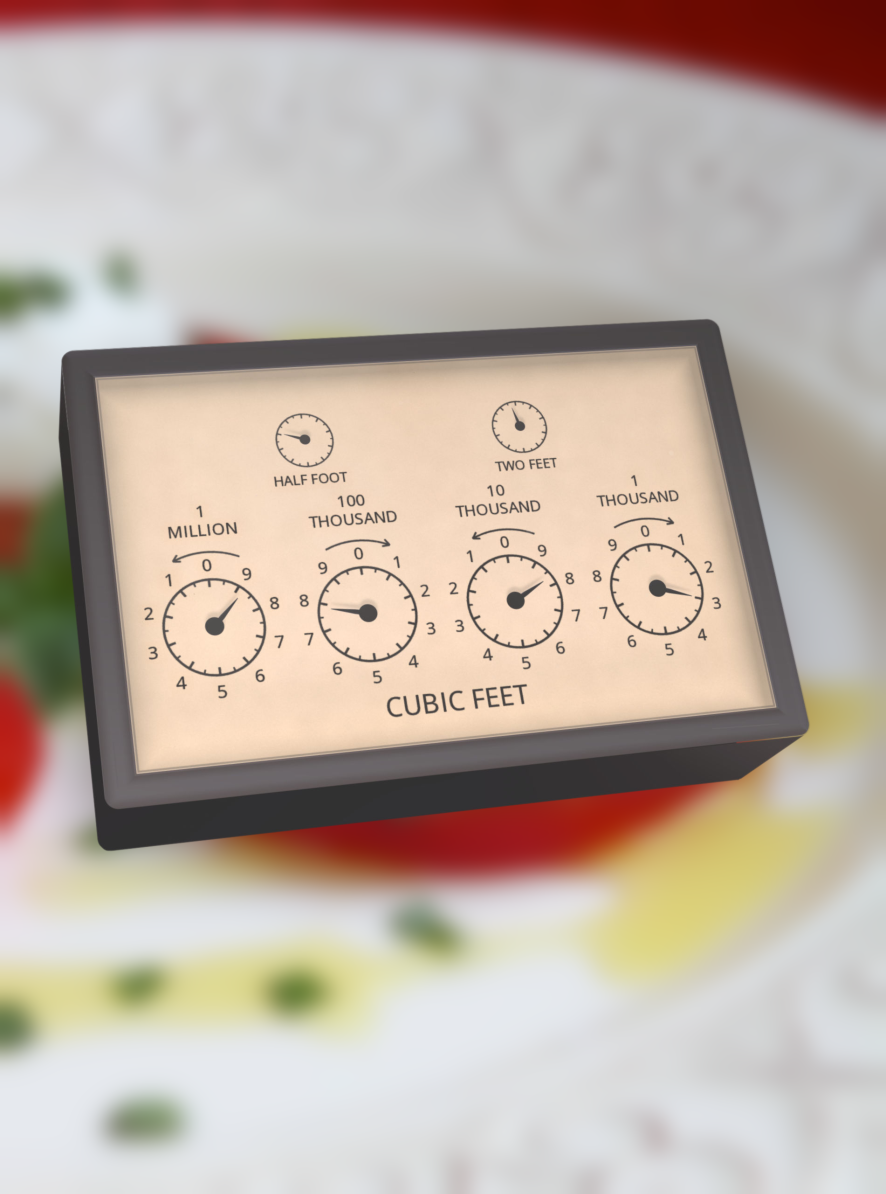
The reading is ft³ 878300
